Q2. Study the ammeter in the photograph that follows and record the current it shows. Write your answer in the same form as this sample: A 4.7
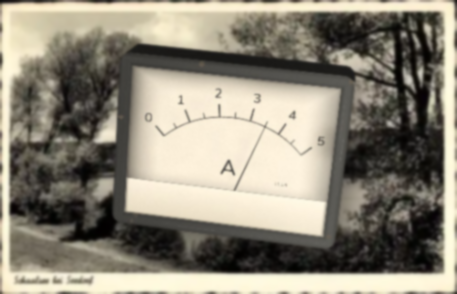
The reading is A 3.5
